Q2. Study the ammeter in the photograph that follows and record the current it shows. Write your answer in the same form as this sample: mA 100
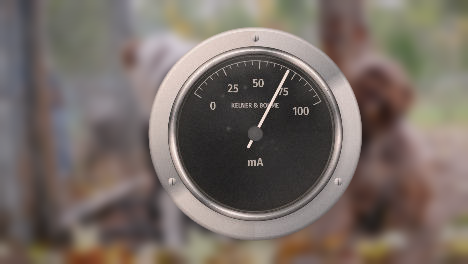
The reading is mA 70
